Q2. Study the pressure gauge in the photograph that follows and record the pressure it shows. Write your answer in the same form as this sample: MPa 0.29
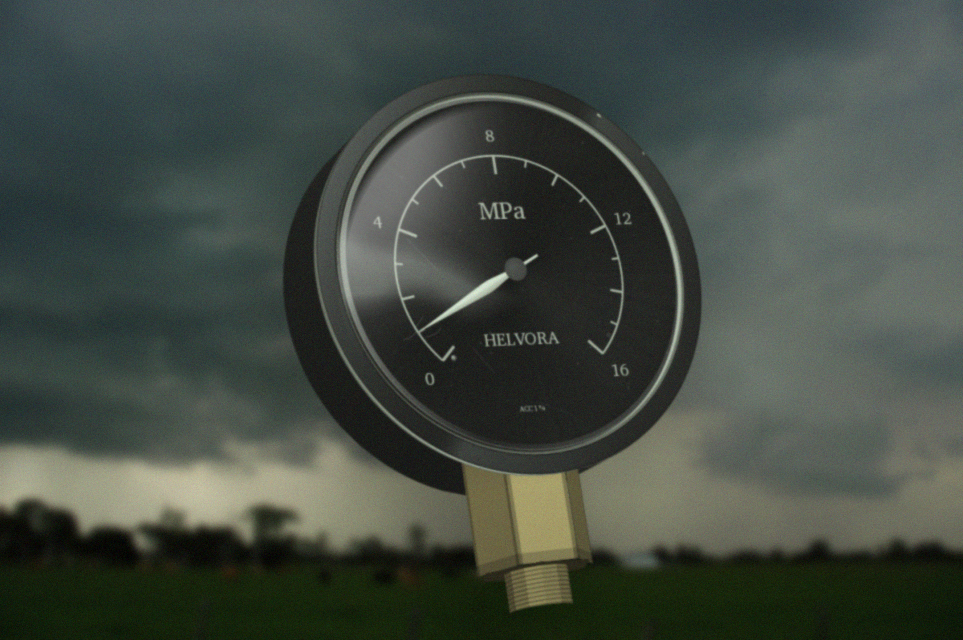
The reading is MPa 1
